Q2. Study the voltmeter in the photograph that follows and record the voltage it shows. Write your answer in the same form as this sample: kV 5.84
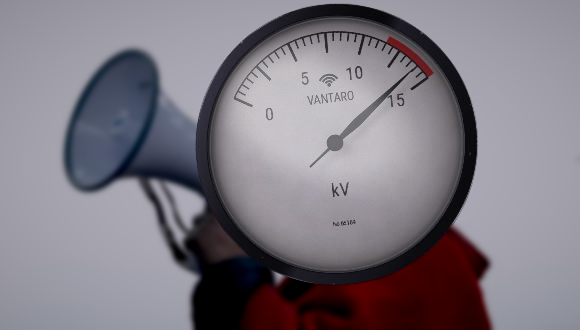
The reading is kV 14
